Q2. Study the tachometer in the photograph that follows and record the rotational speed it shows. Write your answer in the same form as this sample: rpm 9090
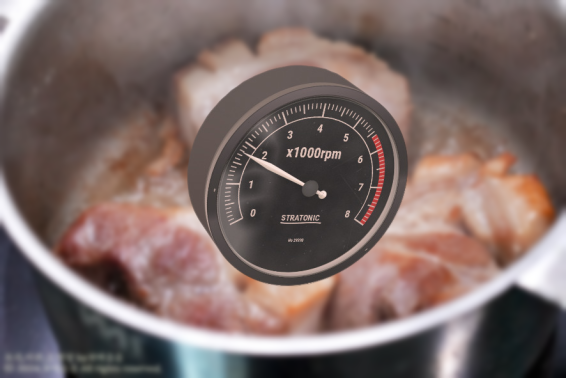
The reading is rpm 1800
